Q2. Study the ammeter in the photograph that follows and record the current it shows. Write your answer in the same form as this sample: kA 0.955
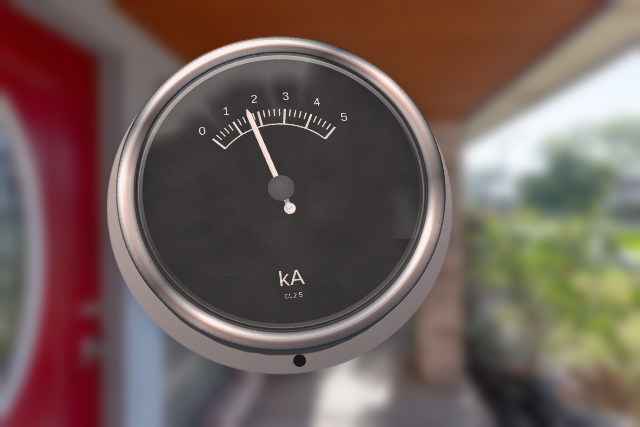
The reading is kA 1.6
